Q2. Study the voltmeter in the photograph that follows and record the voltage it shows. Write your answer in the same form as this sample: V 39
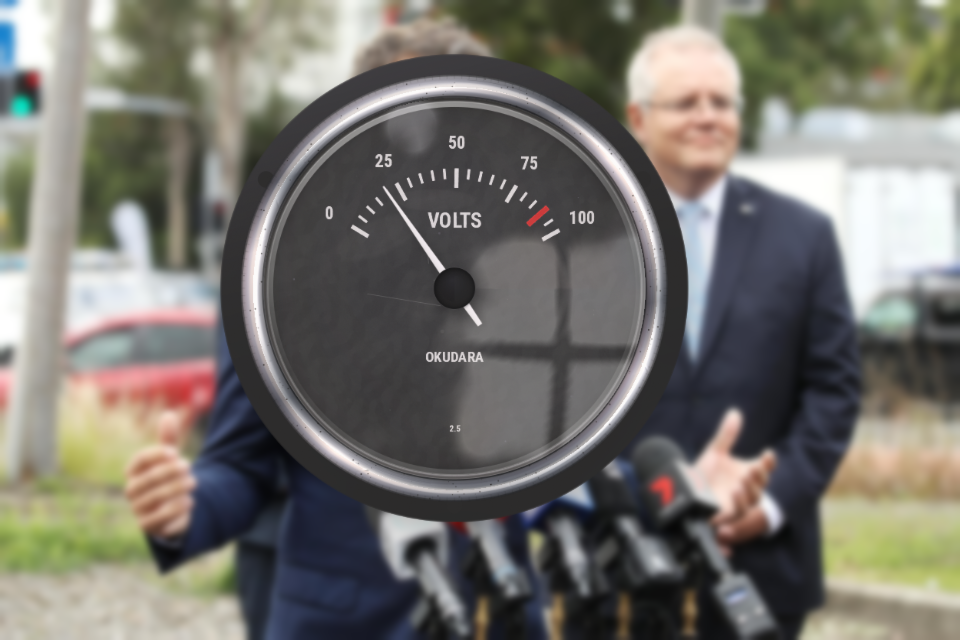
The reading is V 20
